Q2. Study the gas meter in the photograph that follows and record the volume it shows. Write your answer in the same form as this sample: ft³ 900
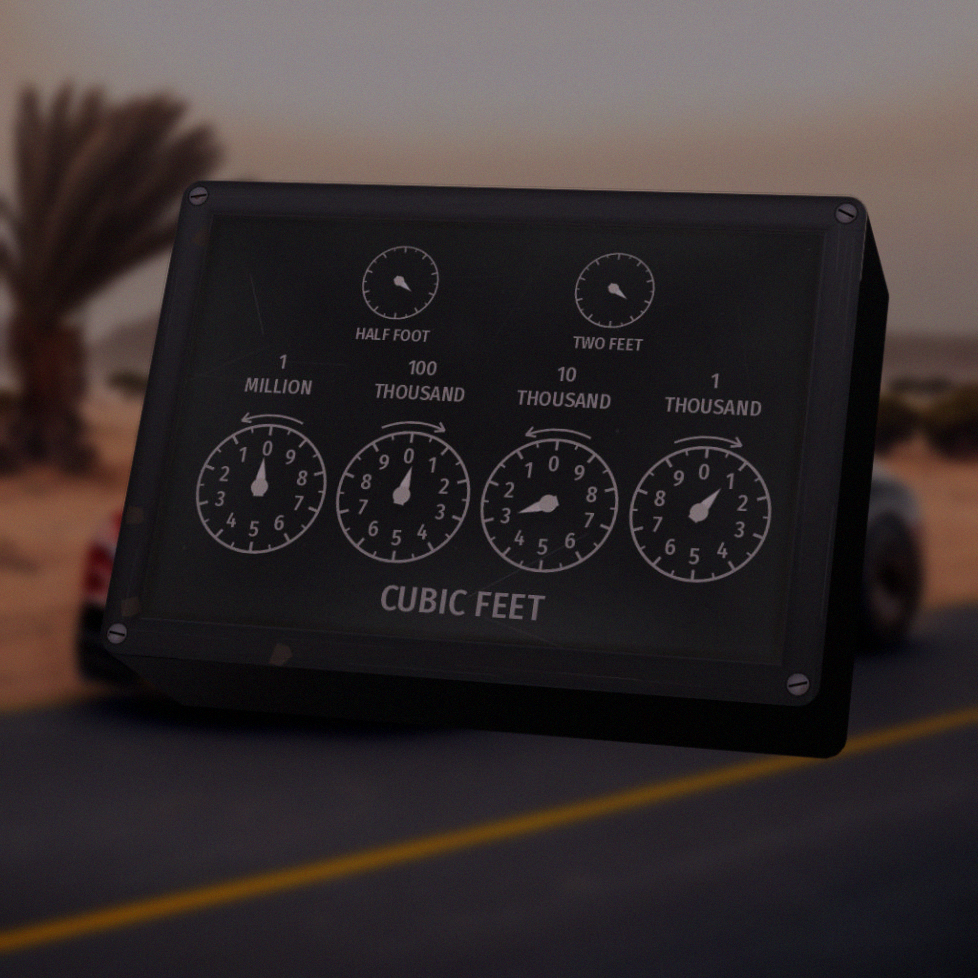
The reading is ft³ 3100
